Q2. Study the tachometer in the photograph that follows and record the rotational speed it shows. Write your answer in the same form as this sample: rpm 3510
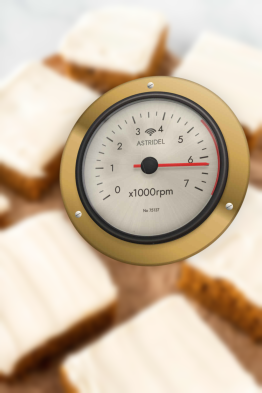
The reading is rpm 6250
